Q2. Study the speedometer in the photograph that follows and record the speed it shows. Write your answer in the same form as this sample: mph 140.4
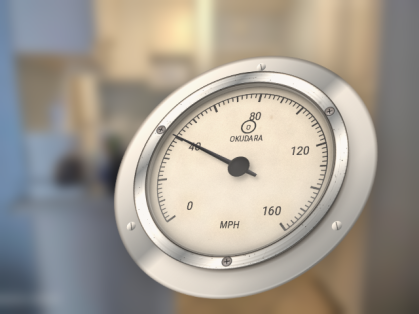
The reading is mph 40
